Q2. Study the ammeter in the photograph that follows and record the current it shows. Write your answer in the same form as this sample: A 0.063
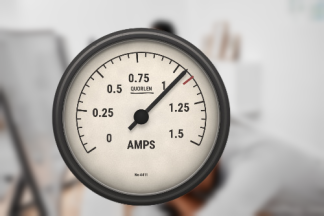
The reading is A 1.05
